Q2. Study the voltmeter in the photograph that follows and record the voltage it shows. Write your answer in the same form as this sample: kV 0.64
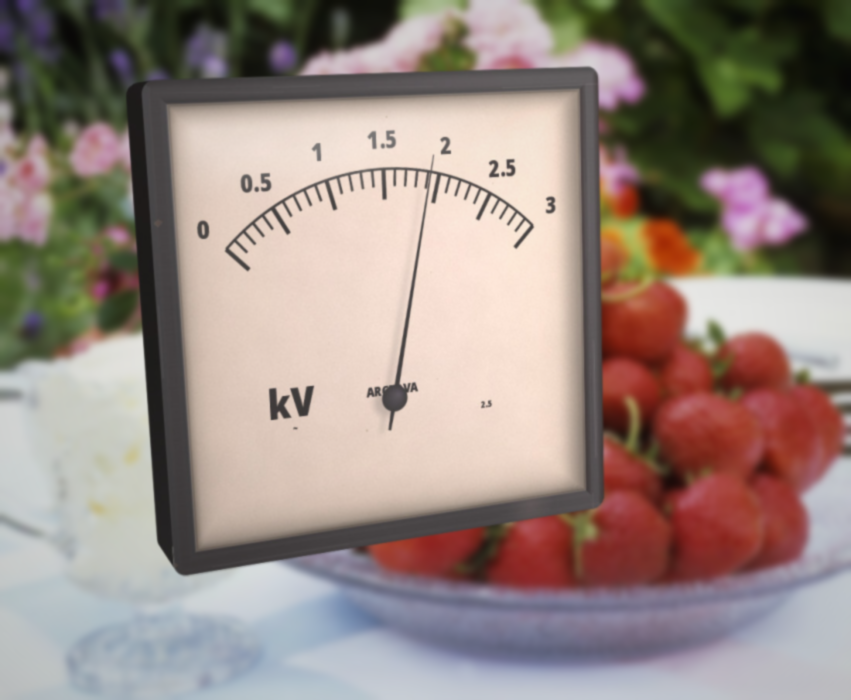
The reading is kV 1.9
